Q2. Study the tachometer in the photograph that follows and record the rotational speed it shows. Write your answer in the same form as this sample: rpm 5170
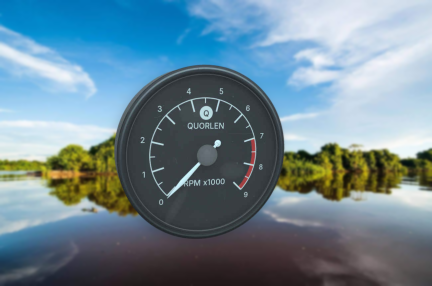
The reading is rpm 0
